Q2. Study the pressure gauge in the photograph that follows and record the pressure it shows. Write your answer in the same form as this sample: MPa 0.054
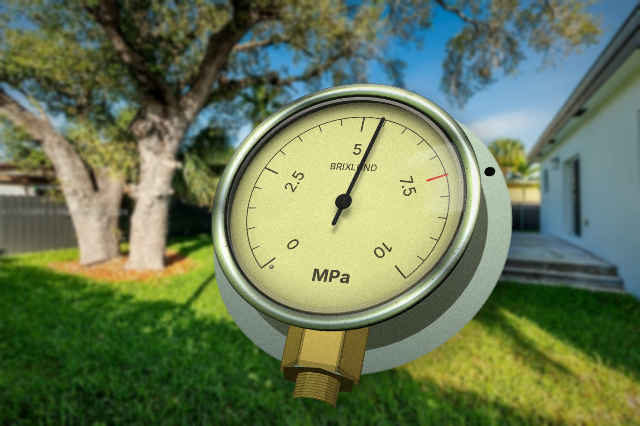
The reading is MPa 5.5
